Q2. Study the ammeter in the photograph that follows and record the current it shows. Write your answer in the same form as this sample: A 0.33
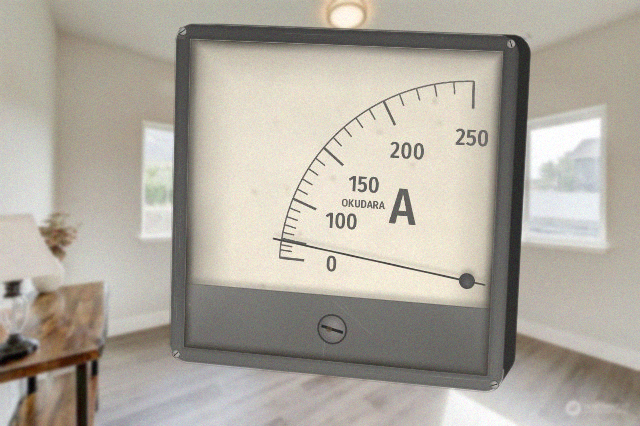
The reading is A 50
